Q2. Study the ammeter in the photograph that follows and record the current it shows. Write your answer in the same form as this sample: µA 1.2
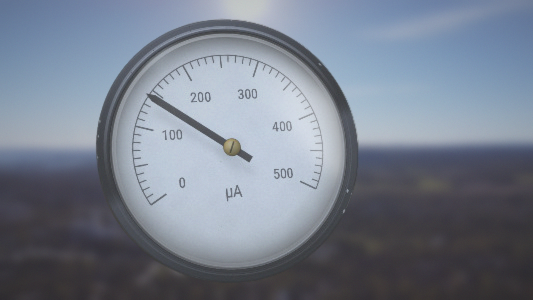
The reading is µA 140
